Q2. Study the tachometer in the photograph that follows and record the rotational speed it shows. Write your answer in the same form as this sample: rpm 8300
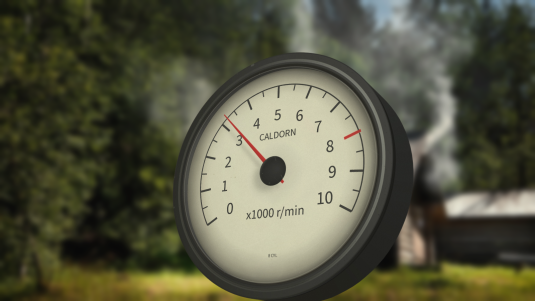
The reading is rpm 3250
